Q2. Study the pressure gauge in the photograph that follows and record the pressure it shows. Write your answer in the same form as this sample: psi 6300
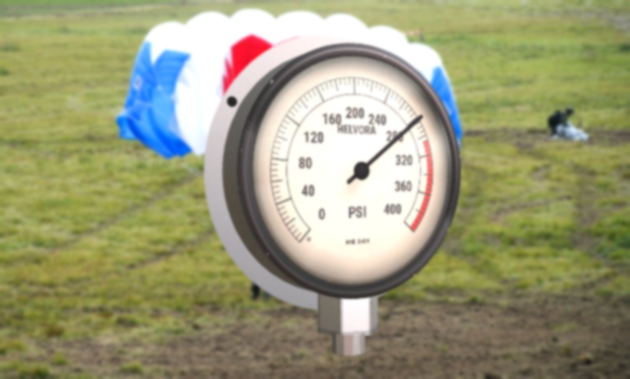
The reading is psi 280
